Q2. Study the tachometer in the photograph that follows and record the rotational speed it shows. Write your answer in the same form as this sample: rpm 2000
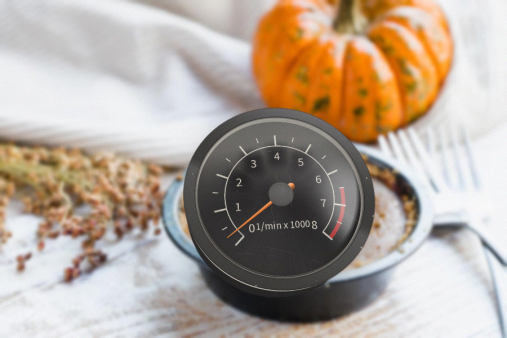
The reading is rpm 250
